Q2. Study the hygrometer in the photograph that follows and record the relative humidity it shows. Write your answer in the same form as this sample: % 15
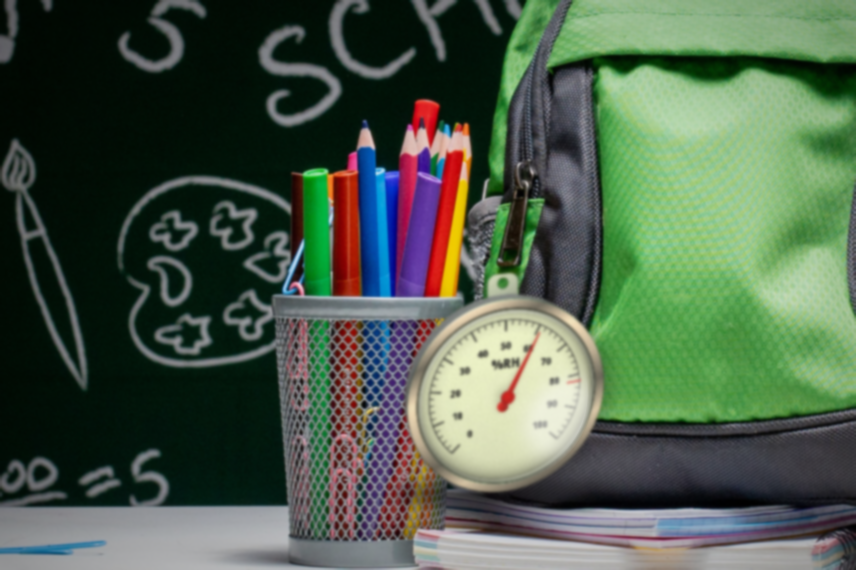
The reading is % 60
